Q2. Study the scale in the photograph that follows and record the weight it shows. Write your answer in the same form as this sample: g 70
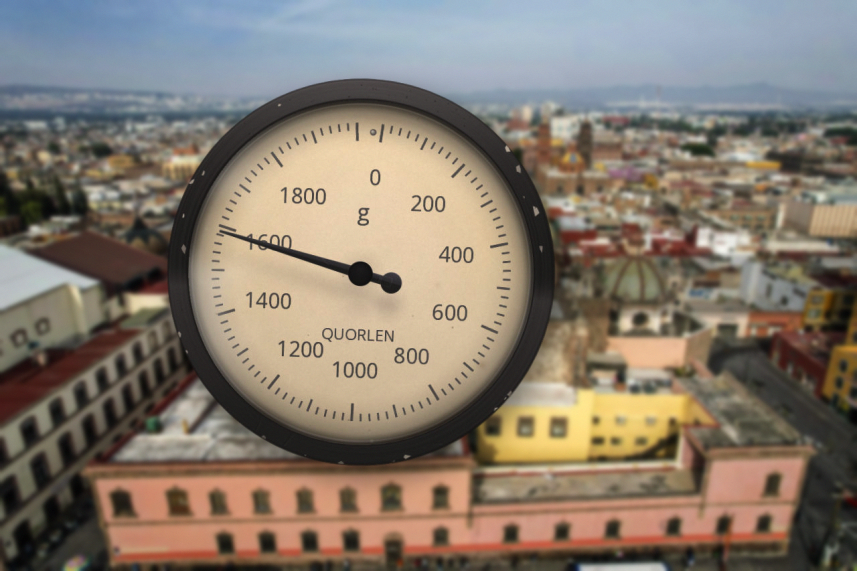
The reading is g 1590
